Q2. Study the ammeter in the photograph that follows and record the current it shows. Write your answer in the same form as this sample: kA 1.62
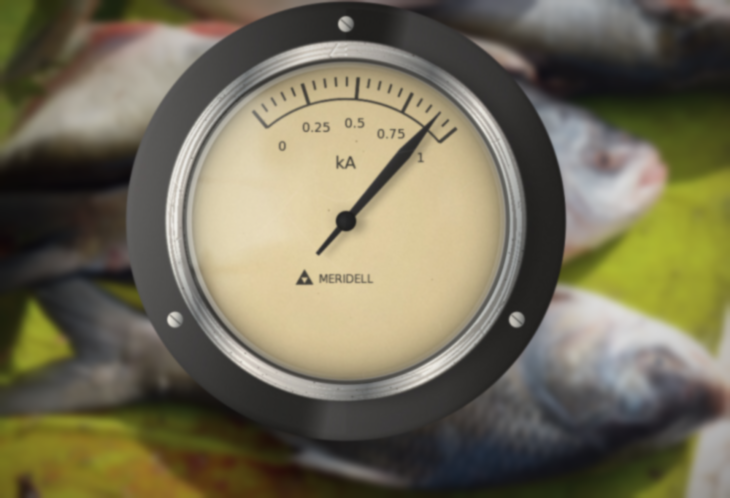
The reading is kA 0.9
